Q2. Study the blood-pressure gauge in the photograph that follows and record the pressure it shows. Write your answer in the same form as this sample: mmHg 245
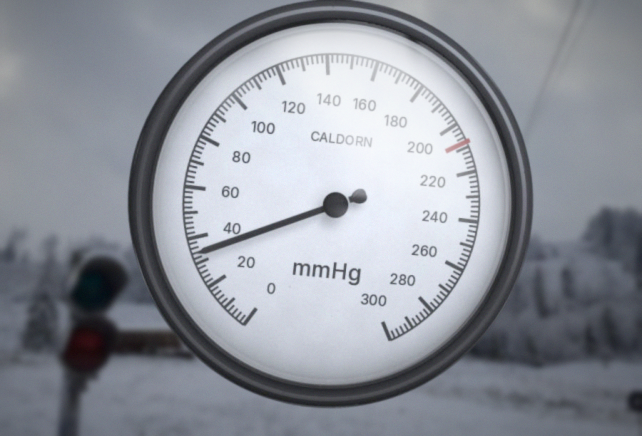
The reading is mmHg 34
